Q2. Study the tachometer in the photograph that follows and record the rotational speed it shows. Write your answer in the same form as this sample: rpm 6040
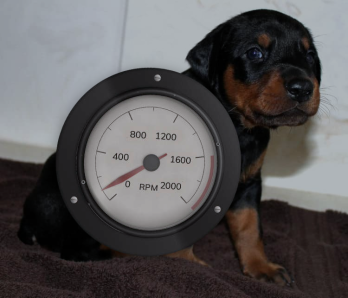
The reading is rpm 100
